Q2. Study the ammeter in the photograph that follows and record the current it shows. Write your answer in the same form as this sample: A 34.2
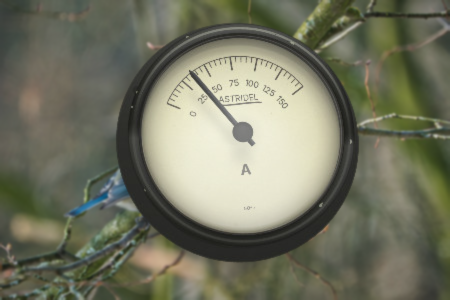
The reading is A 35
